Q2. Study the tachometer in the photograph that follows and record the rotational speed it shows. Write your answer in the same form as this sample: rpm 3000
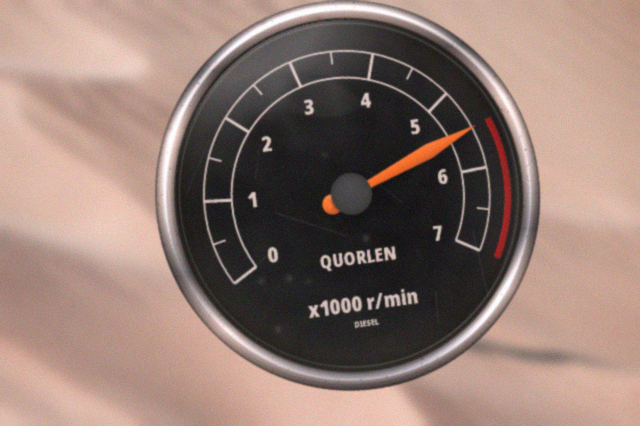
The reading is rpm 5500
